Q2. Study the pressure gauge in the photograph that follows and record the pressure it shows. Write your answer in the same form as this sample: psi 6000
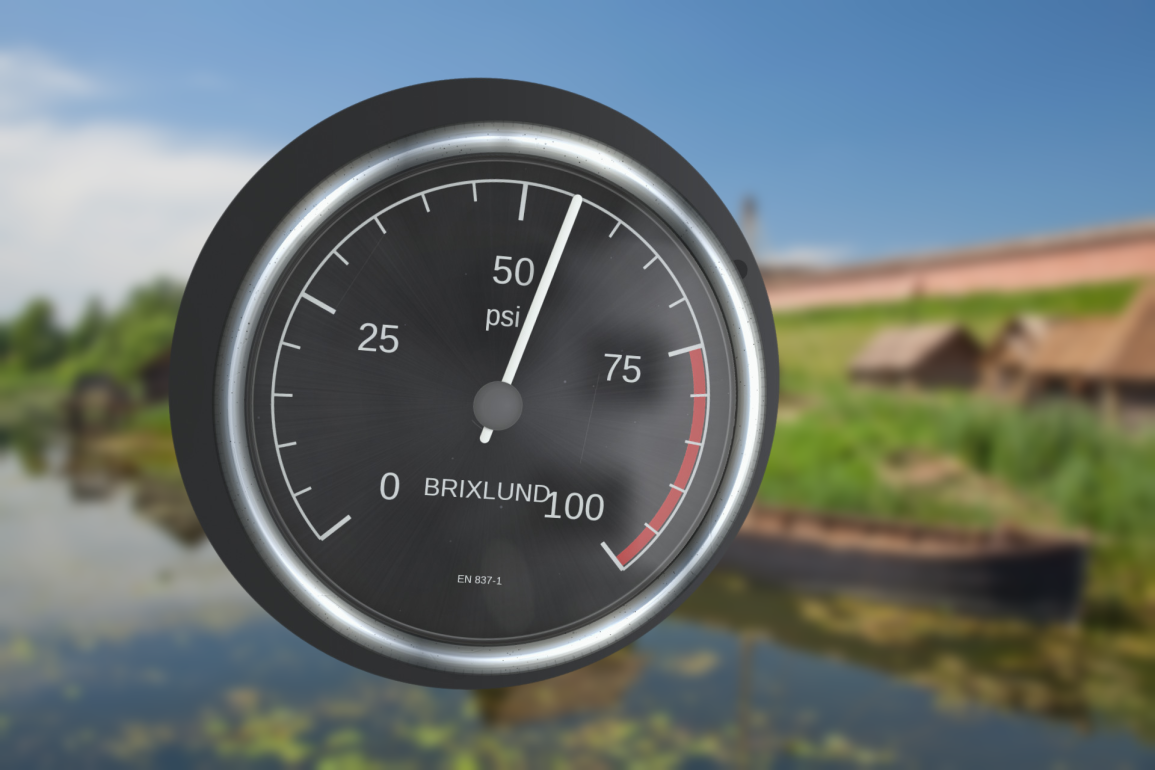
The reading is psi 55
